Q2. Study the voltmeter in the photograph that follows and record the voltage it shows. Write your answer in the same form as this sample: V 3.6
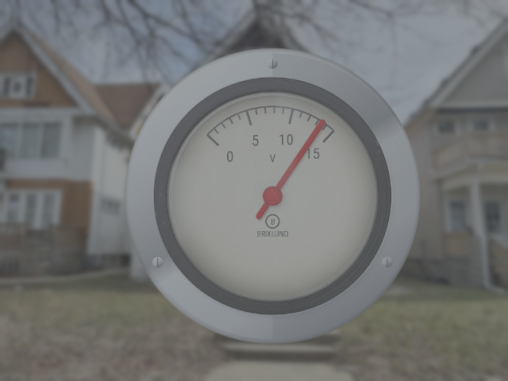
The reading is V 13.5
